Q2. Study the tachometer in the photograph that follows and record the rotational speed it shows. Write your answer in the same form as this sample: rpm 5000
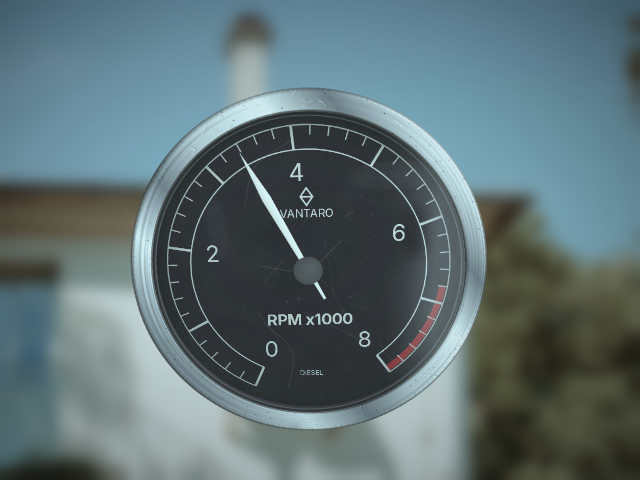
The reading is rpm 3400
